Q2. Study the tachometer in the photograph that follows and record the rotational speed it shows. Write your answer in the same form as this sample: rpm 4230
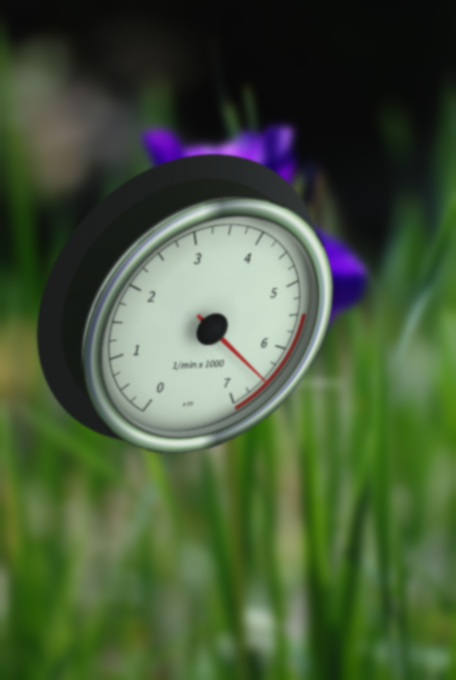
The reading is rpm 6500
